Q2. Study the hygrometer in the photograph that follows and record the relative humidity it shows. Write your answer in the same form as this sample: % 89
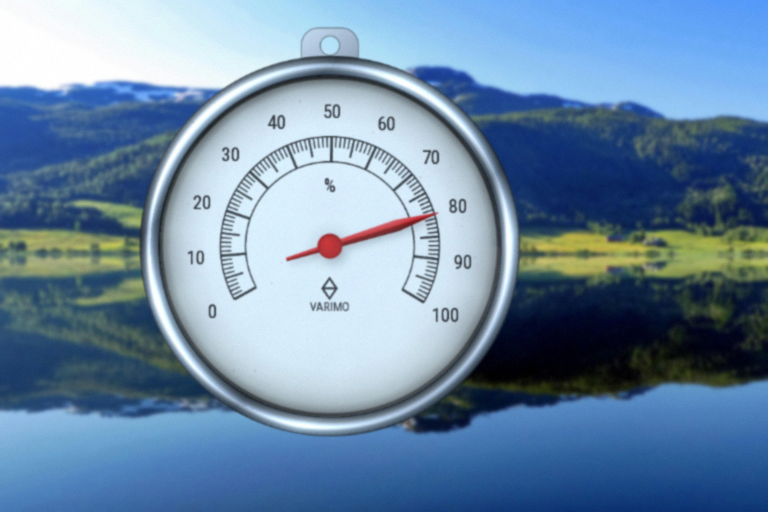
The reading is % 80
